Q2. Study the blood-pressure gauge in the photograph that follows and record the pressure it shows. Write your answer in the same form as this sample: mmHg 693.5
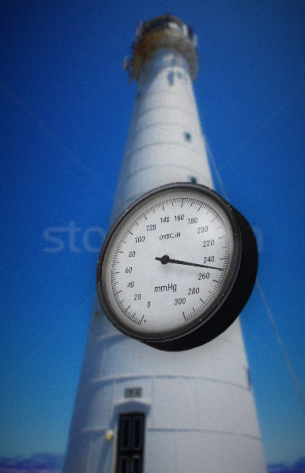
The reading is mmHg 250
